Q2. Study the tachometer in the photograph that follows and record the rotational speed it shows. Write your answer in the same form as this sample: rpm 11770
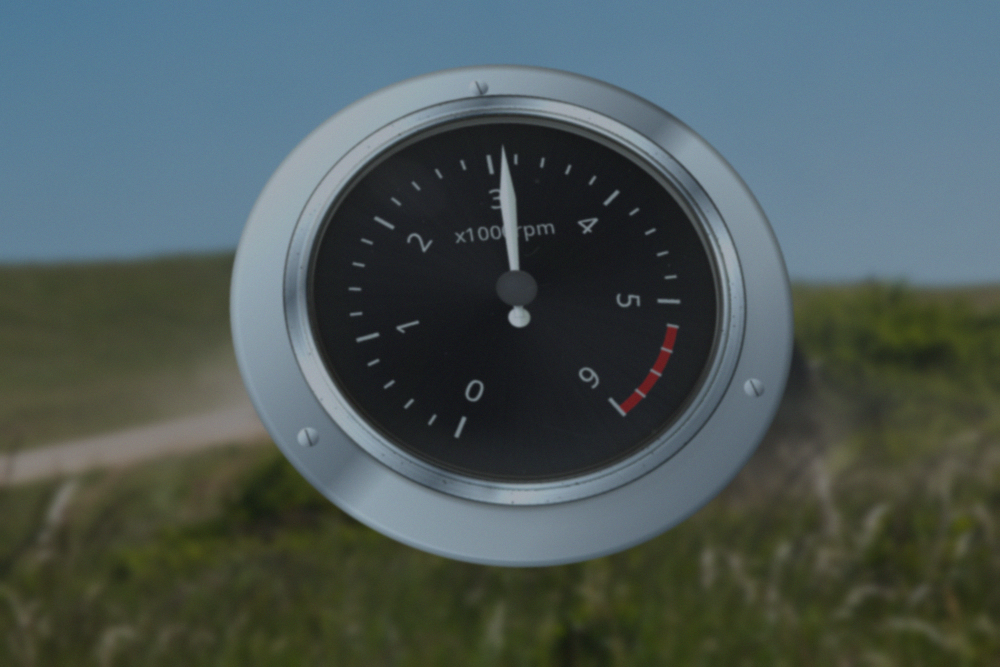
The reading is rpm 3100
